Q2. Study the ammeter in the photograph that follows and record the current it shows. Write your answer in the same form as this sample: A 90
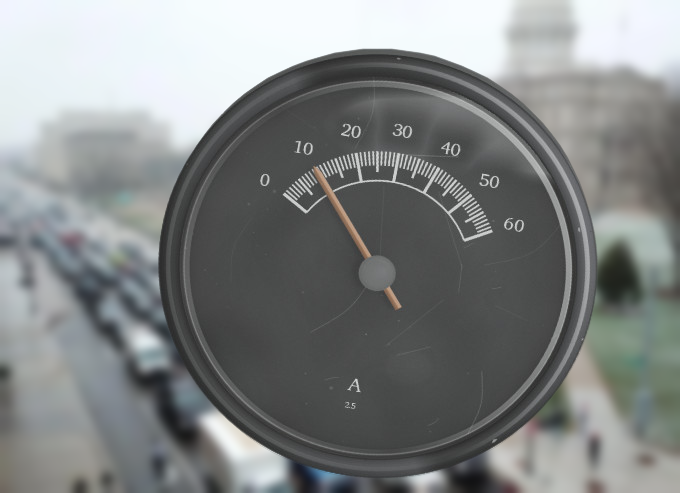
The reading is A 10
